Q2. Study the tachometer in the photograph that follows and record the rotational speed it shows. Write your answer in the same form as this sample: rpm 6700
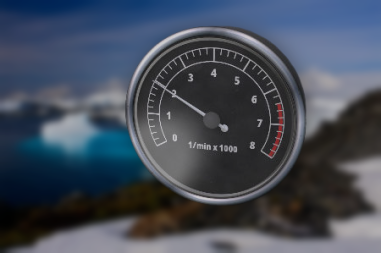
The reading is rpm 2000
